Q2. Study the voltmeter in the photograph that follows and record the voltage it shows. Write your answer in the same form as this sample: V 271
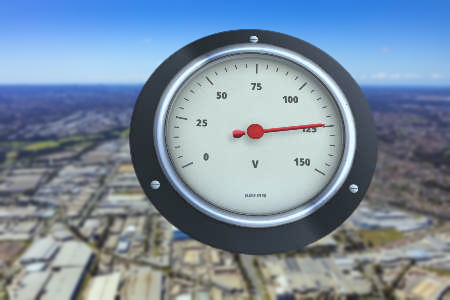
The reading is V 125
